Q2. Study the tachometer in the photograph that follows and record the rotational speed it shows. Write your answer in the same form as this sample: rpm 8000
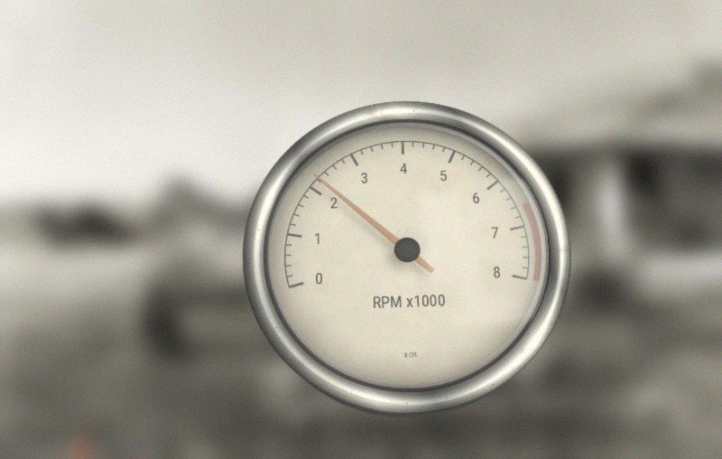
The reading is rpm 2200
